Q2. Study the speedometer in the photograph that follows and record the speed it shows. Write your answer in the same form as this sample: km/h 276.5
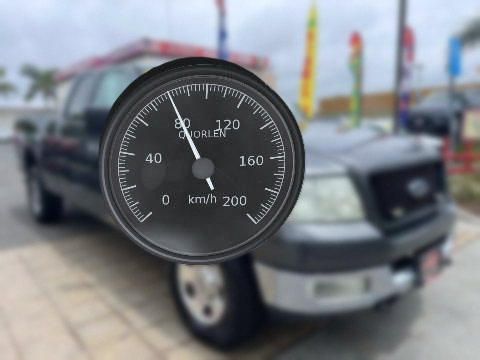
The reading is km/h 80
